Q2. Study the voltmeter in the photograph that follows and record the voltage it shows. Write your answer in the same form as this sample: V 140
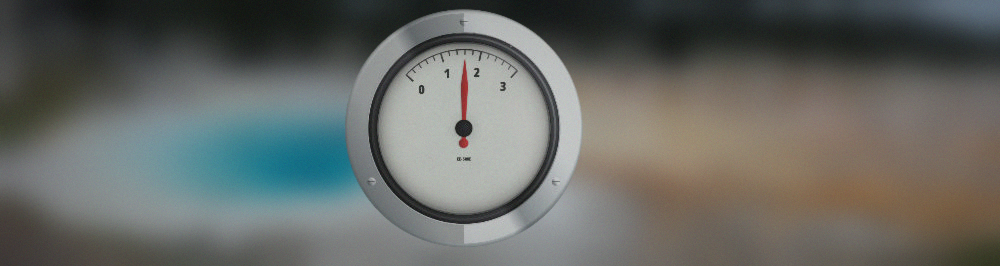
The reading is V 1.6
